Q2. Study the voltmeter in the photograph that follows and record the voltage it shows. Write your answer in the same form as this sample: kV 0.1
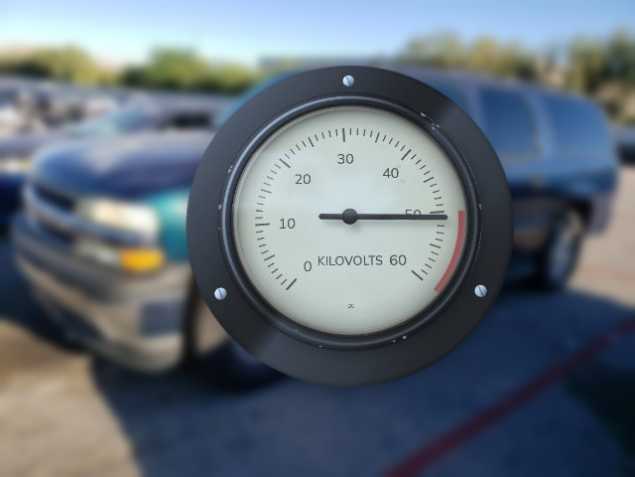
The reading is kV 51
